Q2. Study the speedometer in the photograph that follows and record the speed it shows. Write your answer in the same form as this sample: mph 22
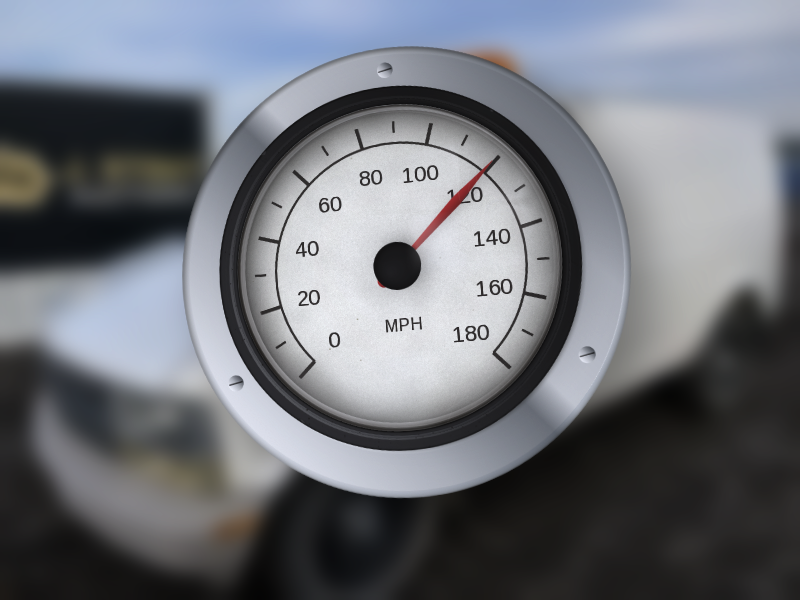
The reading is mph 120
